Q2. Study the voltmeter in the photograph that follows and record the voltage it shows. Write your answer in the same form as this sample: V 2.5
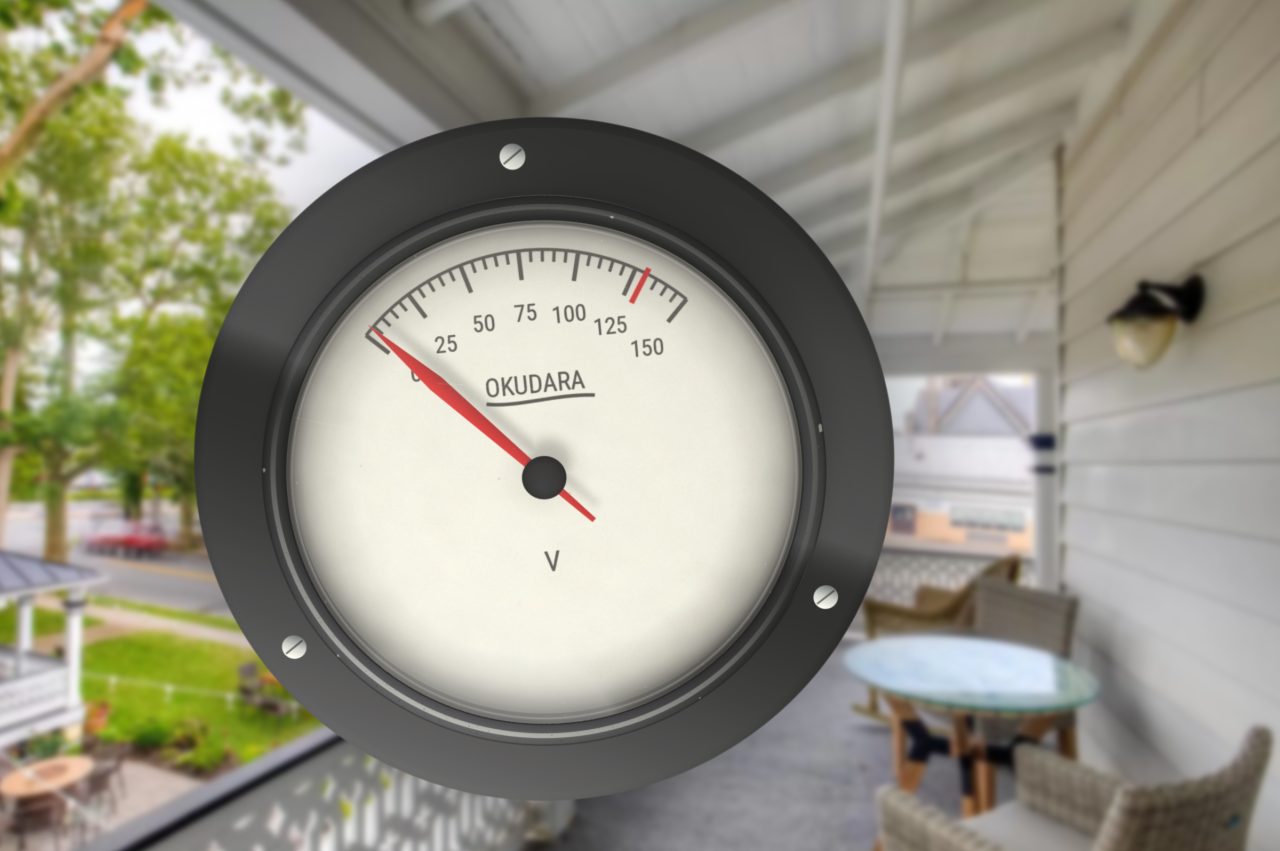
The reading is V 5
